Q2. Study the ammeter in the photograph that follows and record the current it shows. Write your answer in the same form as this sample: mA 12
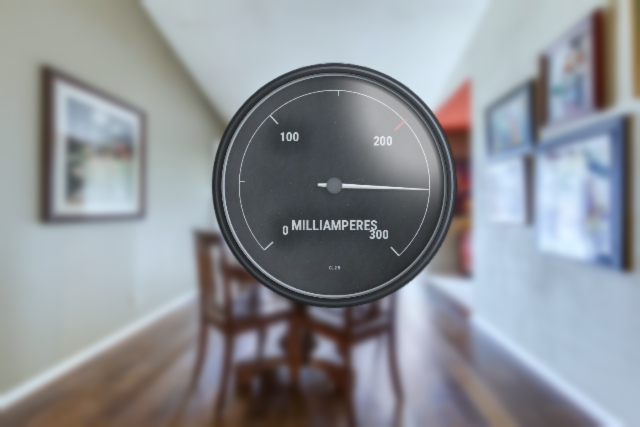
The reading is mA 250
